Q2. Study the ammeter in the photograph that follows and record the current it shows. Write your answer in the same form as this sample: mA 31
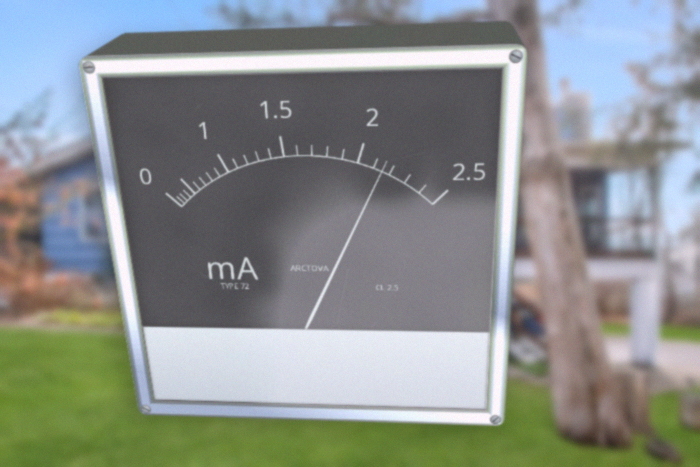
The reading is mA 2.15
